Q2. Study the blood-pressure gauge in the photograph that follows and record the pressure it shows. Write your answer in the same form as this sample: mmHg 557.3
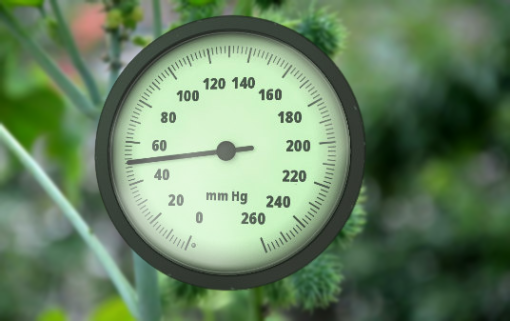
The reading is mmHg 50
